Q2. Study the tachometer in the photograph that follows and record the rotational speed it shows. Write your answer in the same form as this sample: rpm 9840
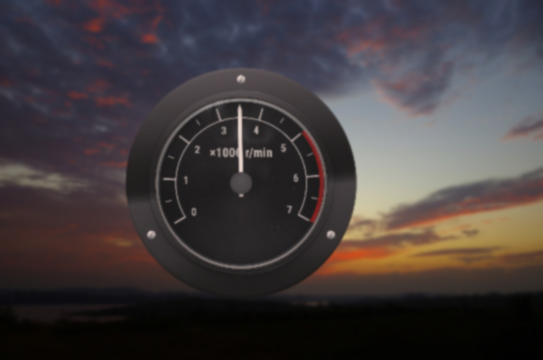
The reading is rpm 3500
